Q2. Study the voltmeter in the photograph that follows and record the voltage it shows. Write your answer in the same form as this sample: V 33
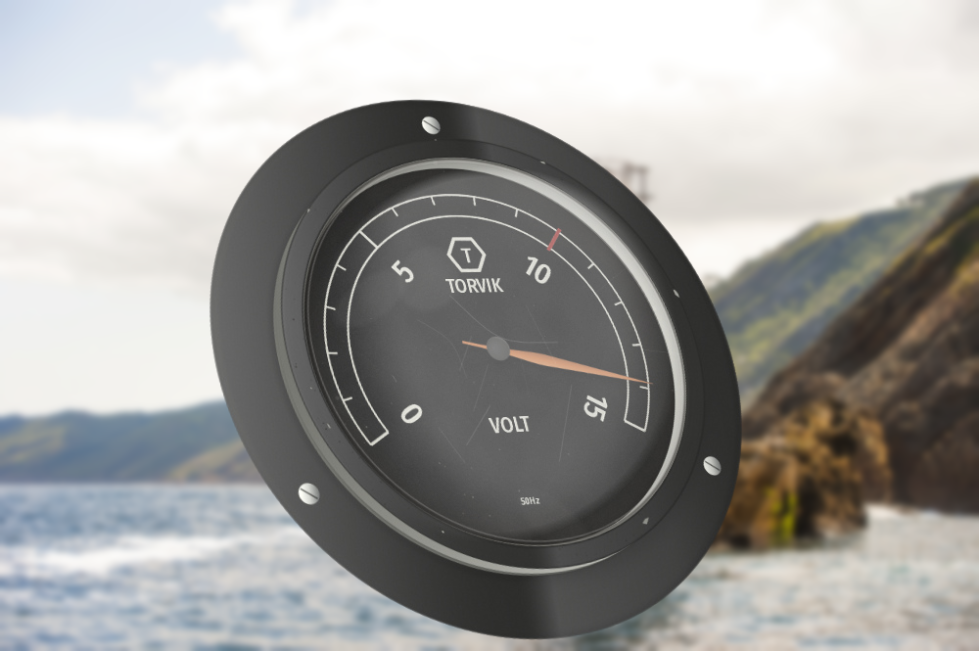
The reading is V 14
